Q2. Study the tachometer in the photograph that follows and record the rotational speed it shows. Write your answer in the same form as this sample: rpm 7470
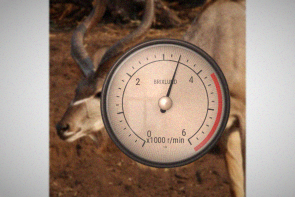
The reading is rpm 3400
